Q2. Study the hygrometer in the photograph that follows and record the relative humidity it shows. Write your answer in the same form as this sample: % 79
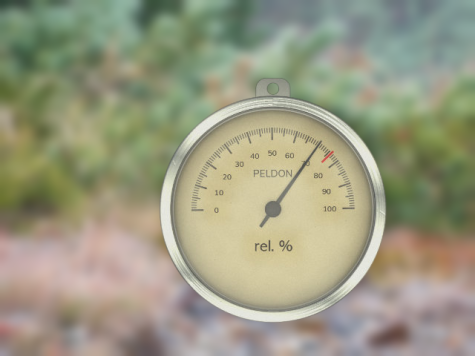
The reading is % 70
